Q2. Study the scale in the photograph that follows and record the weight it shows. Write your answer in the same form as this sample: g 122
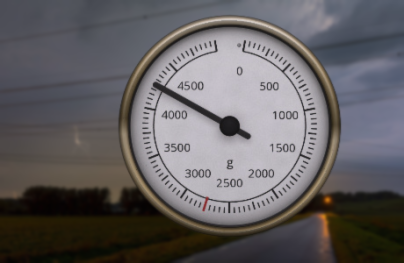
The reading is g 4250
